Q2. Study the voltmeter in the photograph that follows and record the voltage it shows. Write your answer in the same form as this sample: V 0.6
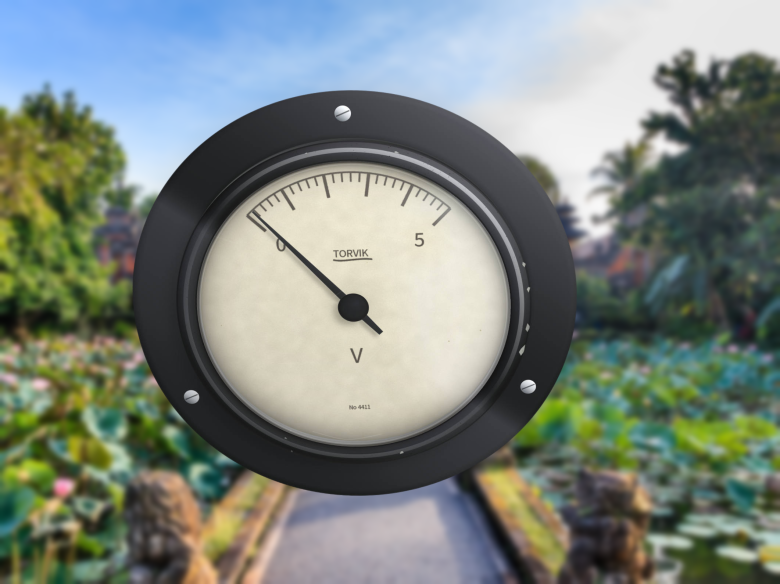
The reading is V 0.2
